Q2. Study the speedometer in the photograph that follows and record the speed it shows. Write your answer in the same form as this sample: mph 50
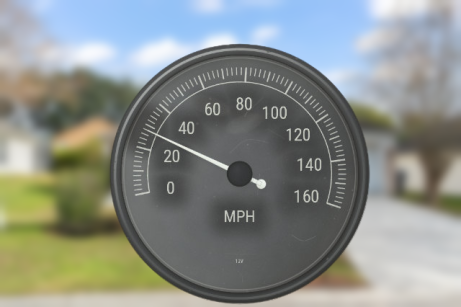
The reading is mph 28
